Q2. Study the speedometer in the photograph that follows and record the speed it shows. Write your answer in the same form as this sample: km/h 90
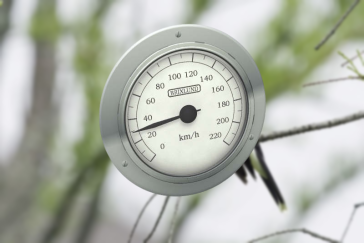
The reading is km/h 30
